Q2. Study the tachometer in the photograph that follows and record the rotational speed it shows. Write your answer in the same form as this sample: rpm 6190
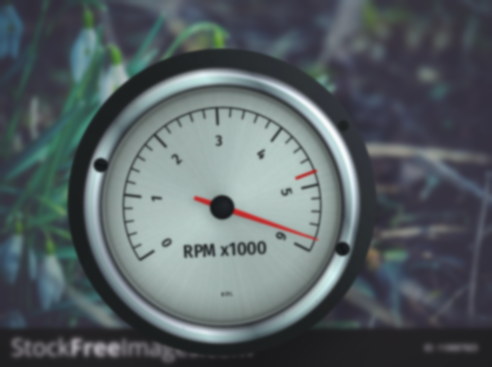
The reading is rpm 5800
